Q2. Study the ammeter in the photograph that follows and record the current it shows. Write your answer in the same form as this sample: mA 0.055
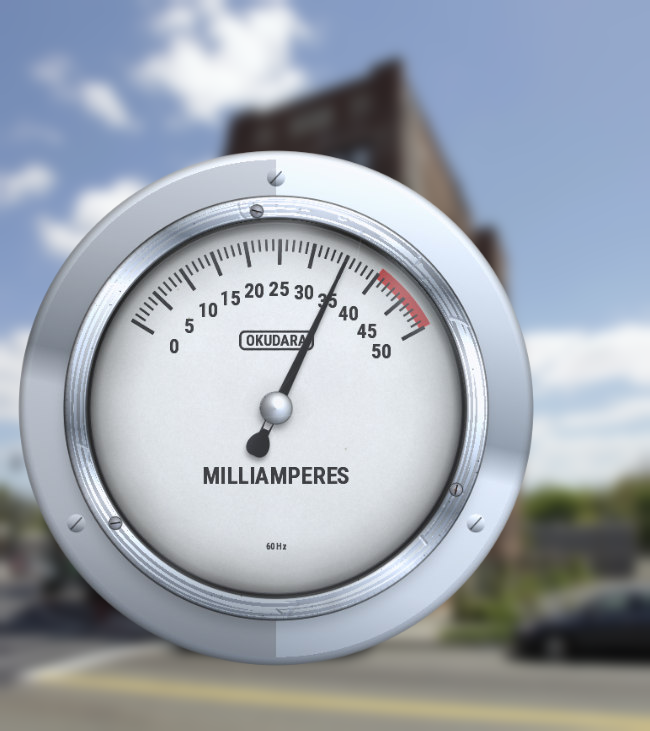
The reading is mA 35
